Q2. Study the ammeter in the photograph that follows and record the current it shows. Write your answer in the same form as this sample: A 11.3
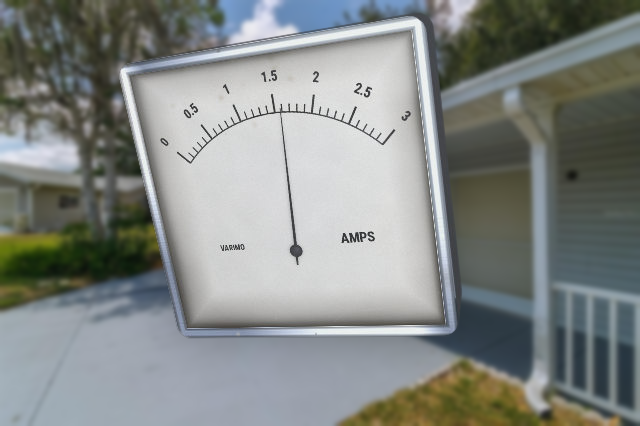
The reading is A 1.6
